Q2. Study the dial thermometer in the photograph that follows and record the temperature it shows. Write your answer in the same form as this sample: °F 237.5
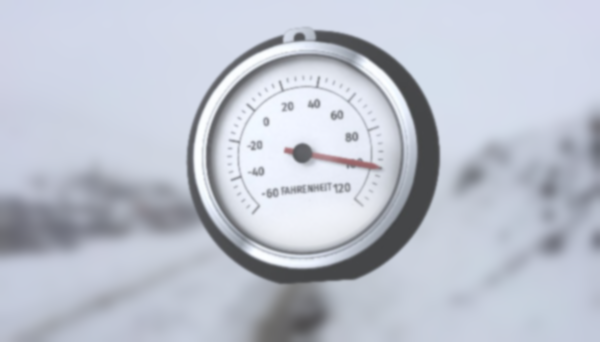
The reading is °F 100
